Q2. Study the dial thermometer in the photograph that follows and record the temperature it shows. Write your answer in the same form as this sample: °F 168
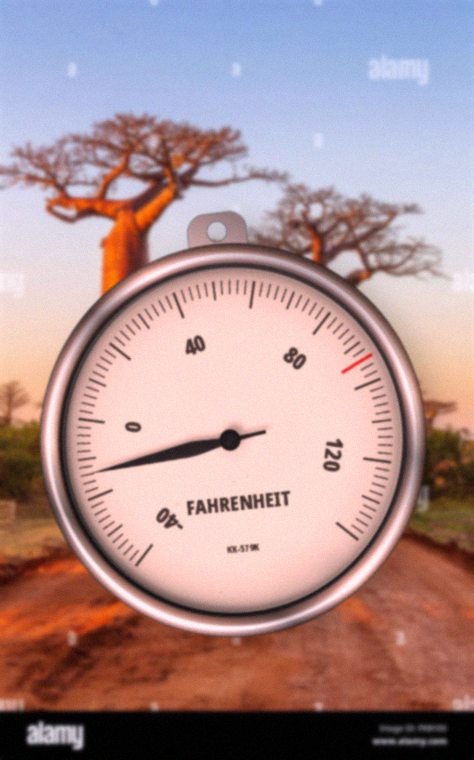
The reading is °F -14
